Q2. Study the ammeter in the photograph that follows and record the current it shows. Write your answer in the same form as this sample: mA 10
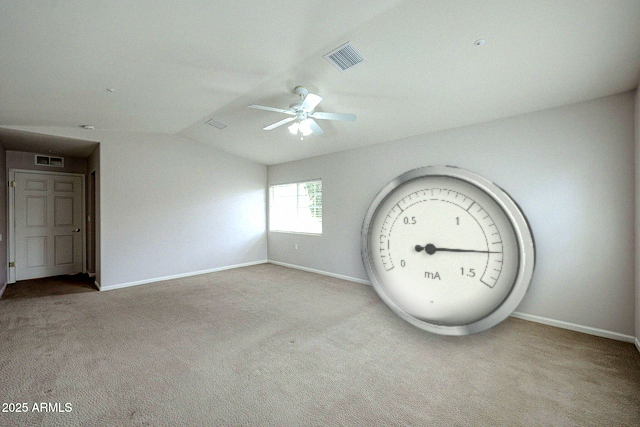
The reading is mA 1.3
